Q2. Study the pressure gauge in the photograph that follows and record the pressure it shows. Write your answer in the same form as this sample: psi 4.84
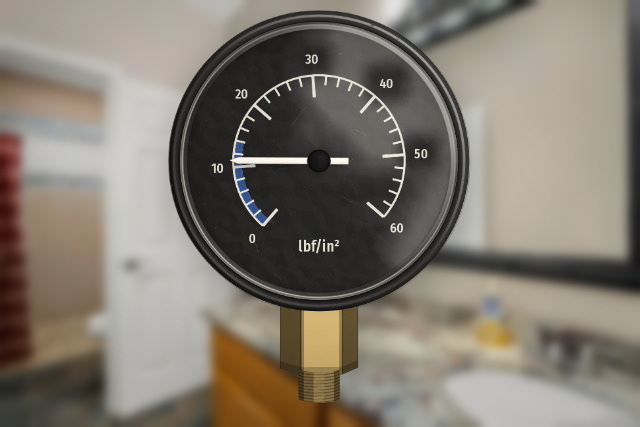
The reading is psi 11
